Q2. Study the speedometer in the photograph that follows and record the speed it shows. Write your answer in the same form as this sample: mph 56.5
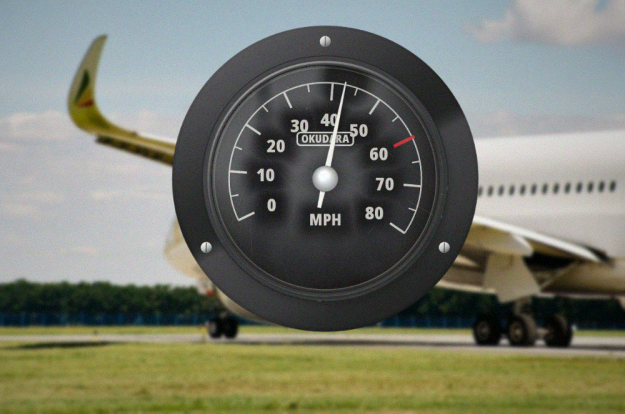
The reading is mph 42.5
